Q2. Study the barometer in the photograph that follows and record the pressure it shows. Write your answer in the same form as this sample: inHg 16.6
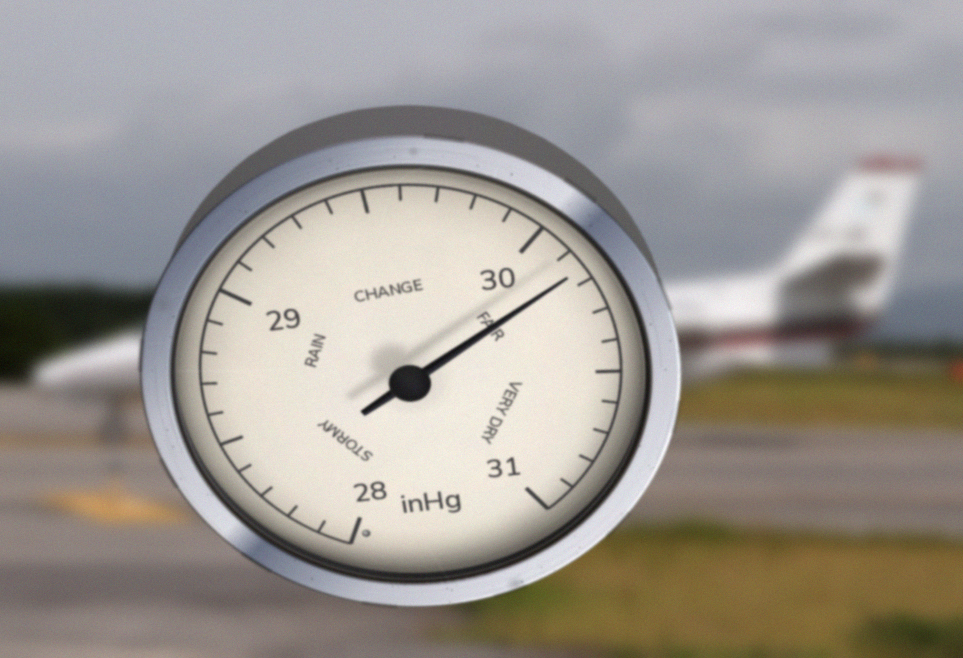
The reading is inHg 30.15
